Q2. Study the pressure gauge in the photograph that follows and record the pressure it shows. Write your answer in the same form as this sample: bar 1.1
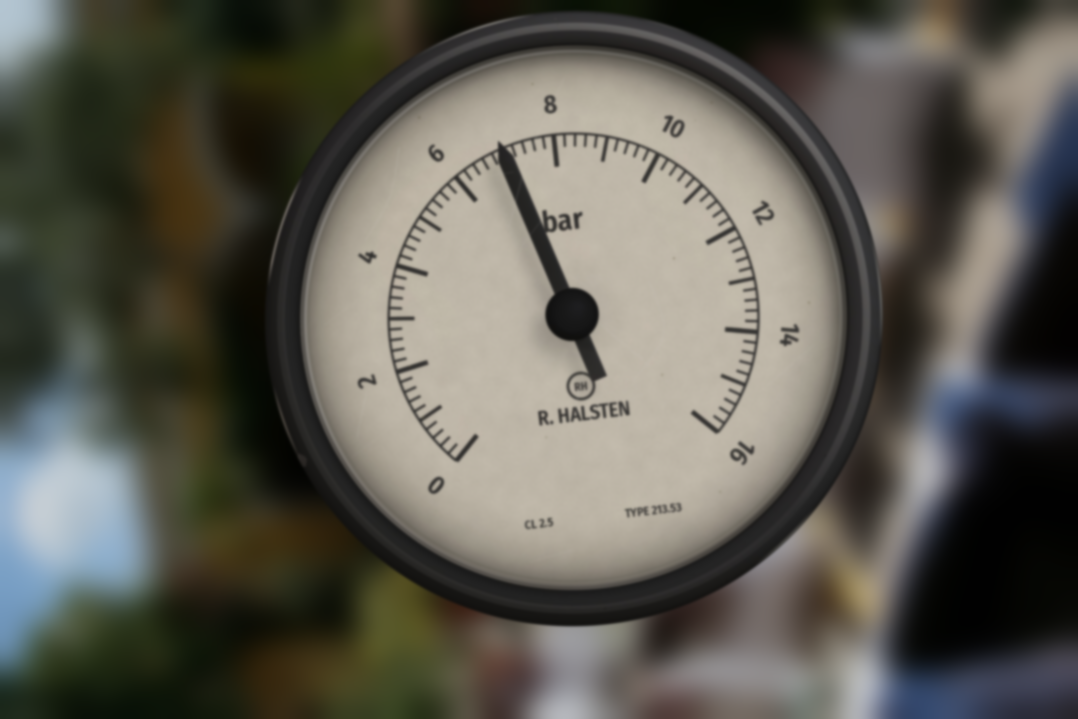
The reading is bar 7
